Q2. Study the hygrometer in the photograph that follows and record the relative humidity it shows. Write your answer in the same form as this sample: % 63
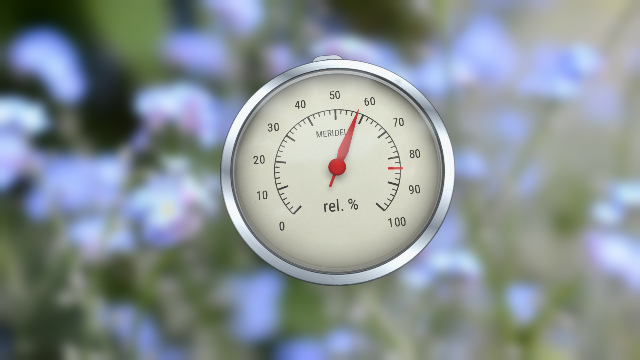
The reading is % 58
